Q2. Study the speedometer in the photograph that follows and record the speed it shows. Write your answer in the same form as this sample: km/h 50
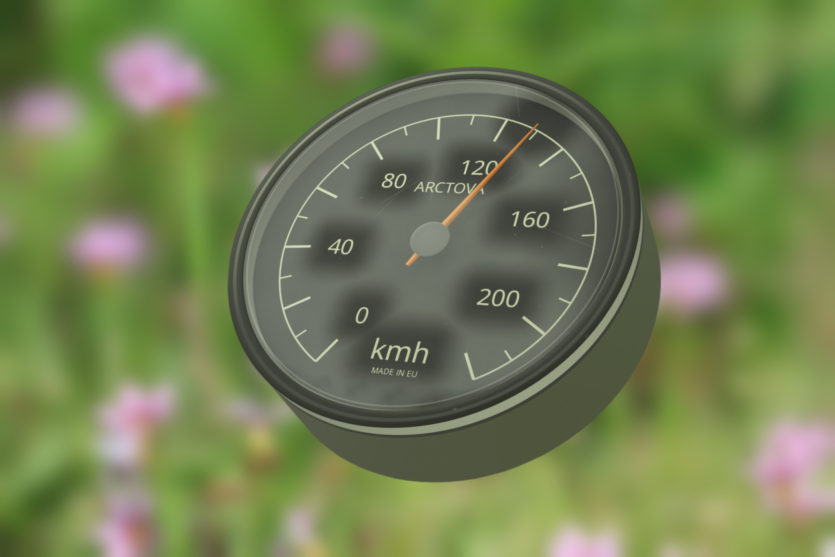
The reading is km/h 130
